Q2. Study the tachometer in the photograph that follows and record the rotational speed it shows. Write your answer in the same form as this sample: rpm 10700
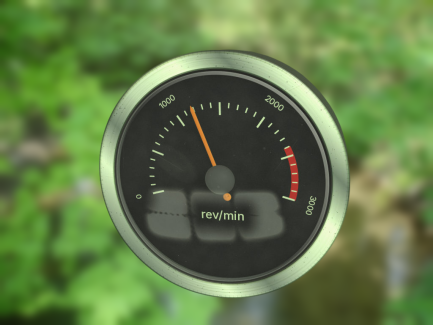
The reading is rpm 1200
